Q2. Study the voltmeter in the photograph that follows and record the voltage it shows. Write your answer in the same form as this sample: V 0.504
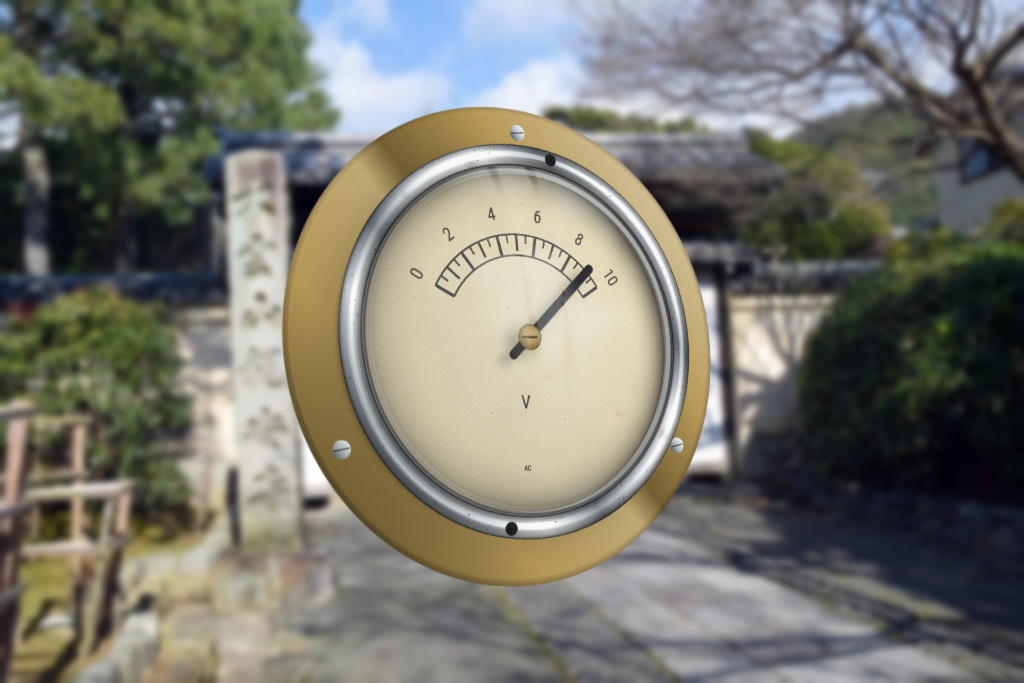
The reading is V 9
